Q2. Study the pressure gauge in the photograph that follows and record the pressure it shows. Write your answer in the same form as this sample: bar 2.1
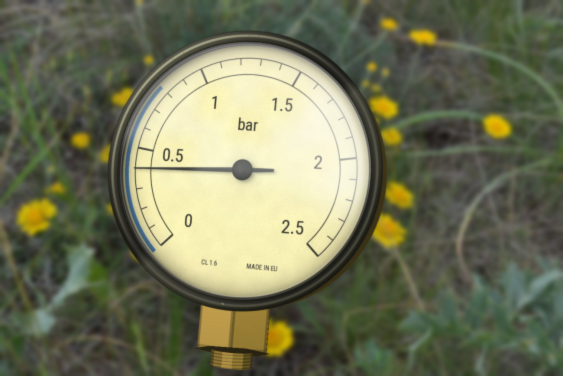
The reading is bar 0.4
